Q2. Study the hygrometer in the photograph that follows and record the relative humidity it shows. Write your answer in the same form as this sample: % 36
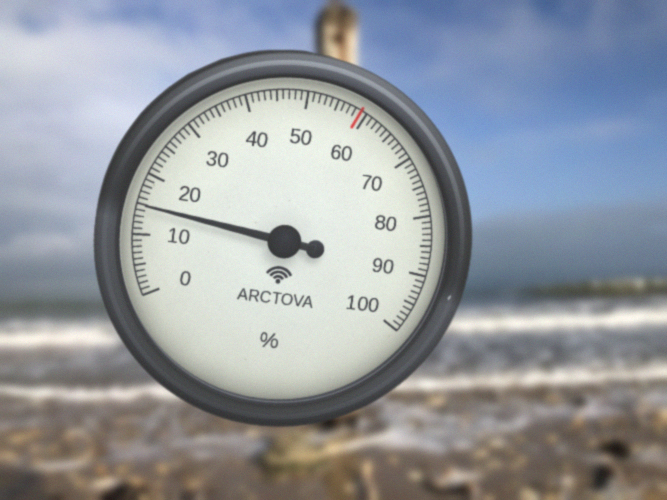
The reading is % 15
